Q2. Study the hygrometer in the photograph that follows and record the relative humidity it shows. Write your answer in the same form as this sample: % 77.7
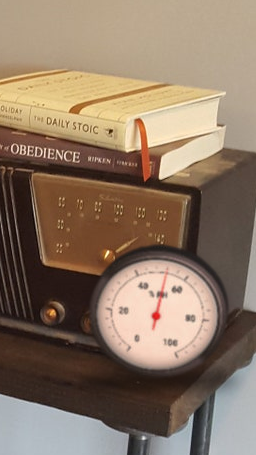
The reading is % 52
